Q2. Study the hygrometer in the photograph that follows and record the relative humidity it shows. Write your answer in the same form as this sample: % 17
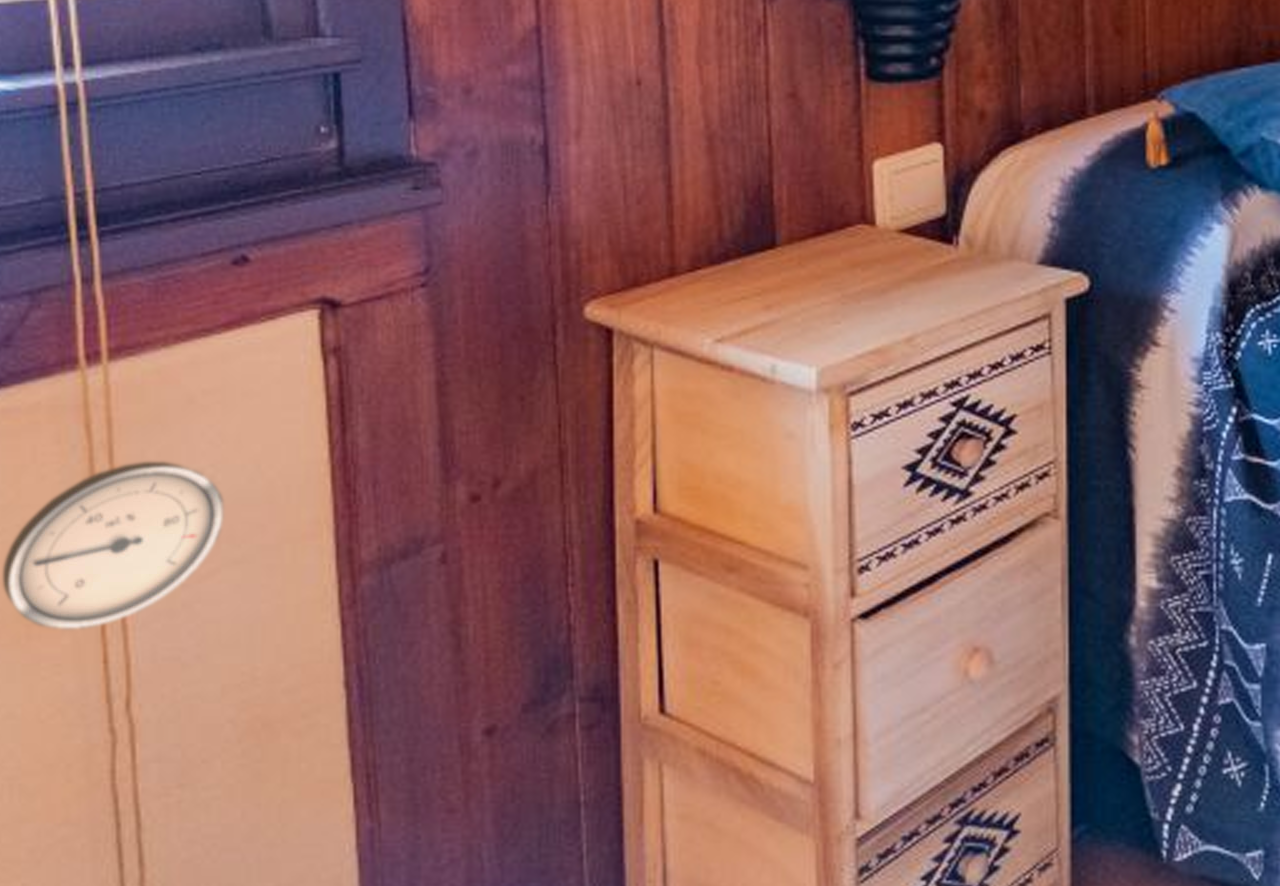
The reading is % 20
